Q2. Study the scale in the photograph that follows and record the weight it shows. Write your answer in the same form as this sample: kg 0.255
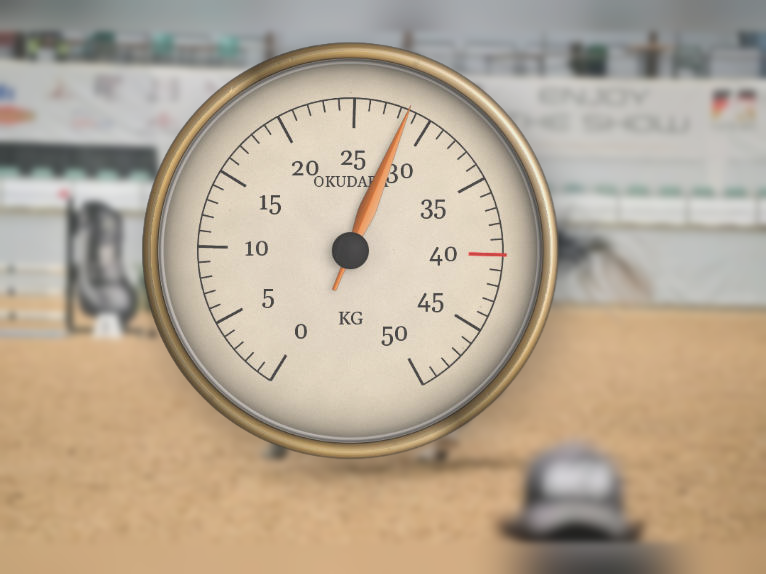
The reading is kg 28.5
